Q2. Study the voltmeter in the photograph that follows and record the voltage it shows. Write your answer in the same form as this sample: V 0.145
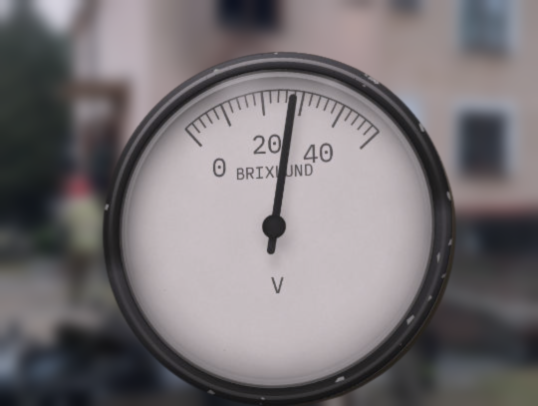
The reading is V 28
